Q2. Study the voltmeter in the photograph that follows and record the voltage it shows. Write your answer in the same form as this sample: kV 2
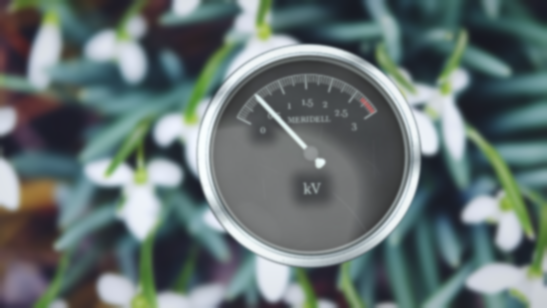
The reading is kV 0.5
